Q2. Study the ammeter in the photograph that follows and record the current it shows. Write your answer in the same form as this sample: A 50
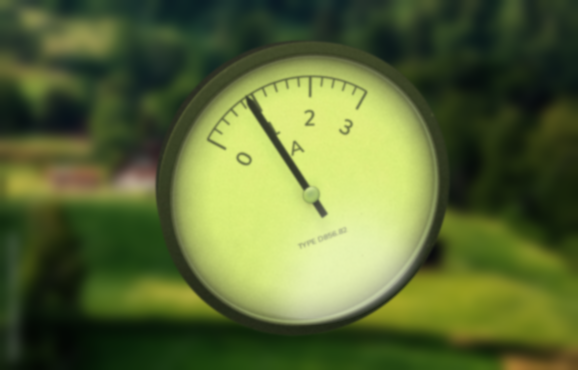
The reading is A 0.9
